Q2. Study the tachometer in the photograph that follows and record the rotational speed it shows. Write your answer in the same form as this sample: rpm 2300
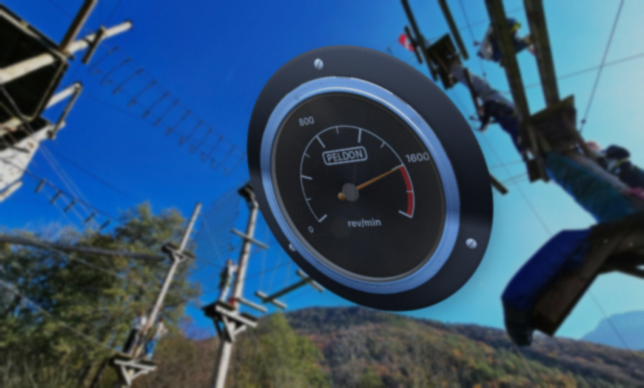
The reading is rpm 1600
